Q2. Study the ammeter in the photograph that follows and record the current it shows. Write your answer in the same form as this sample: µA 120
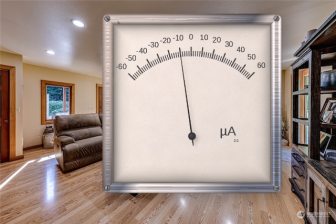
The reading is µA -10
